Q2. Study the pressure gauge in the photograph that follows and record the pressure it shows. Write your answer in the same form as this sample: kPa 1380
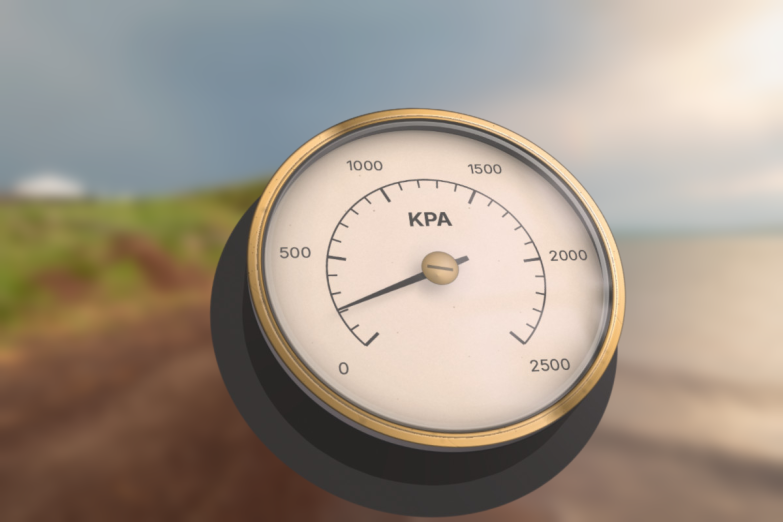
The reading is kPa 200
